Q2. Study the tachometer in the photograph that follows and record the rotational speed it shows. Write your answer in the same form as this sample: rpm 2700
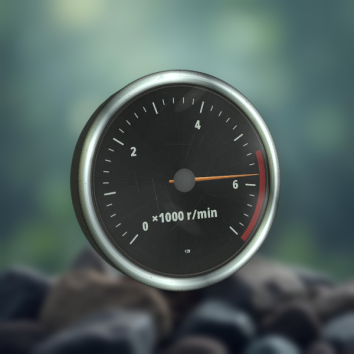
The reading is rpm 5800
